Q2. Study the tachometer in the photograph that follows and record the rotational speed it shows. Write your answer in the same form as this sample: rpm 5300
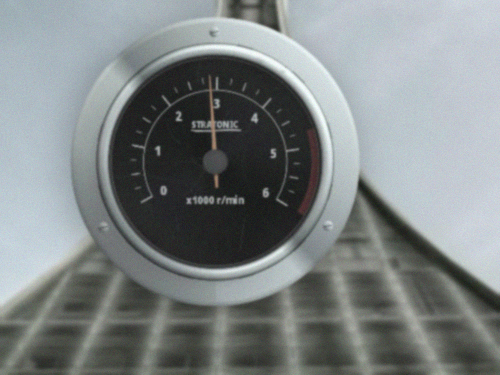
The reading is rpm 2875
